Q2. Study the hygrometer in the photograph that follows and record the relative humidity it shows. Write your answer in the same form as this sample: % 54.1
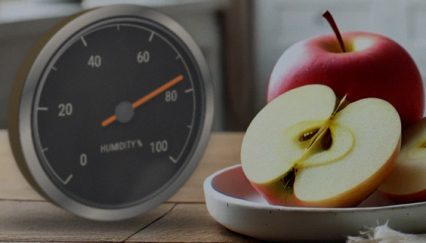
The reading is % 75
